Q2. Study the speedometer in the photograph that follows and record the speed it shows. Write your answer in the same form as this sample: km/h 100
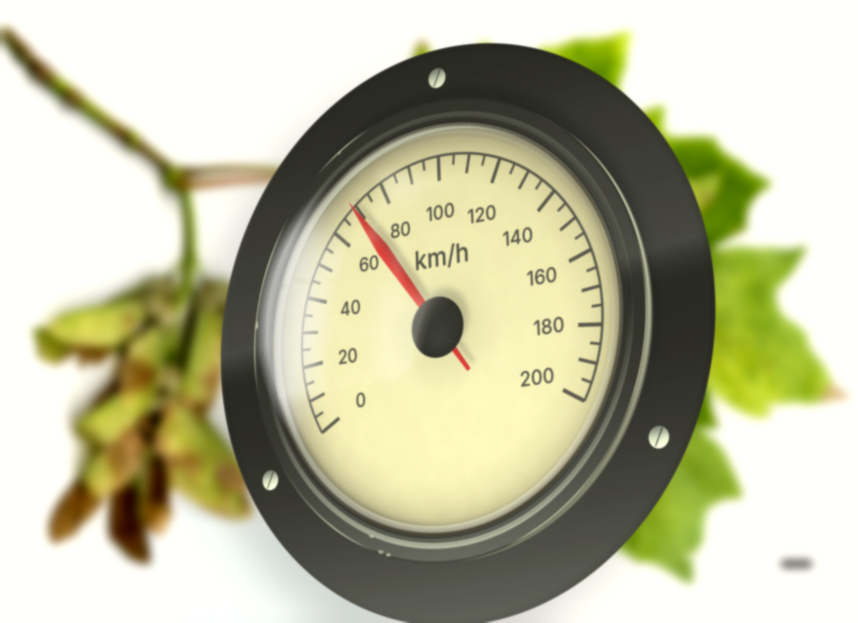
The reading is km/h 70
